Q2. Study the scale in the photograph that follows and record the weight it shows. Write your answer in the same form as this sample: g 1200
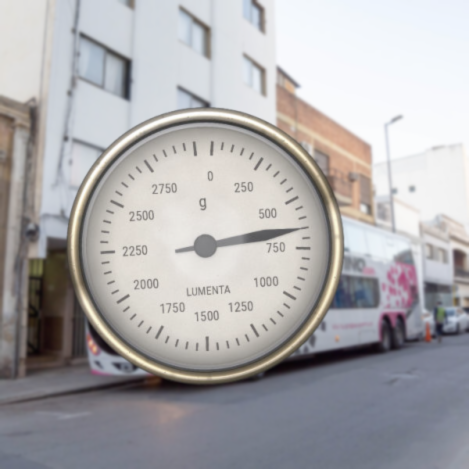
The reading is g 650
